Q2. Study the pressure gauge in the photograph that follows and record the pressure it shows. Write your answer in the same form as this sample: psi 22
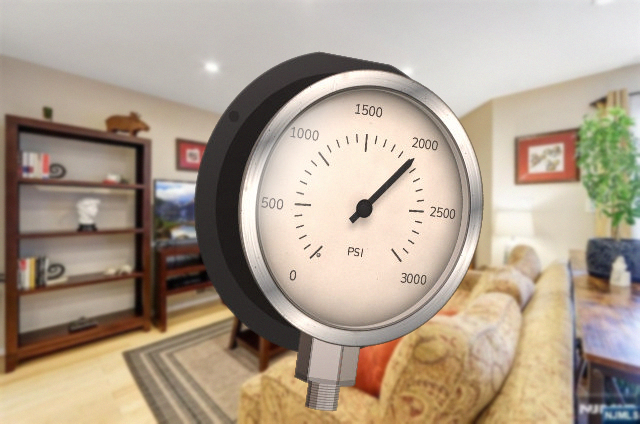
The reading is psi 2000
